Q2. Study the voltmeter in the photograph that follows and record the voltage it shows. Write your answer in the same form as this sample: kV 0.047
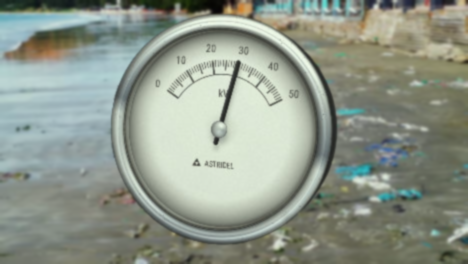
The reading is kV 30
